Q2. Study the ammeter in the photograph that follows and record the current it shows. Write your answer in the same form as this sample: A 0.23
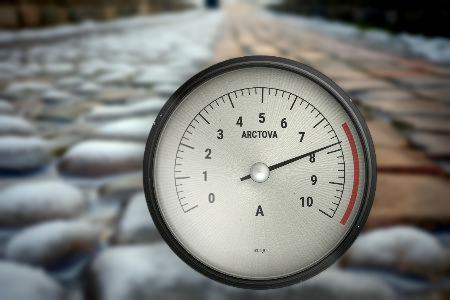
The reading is A 7.8
